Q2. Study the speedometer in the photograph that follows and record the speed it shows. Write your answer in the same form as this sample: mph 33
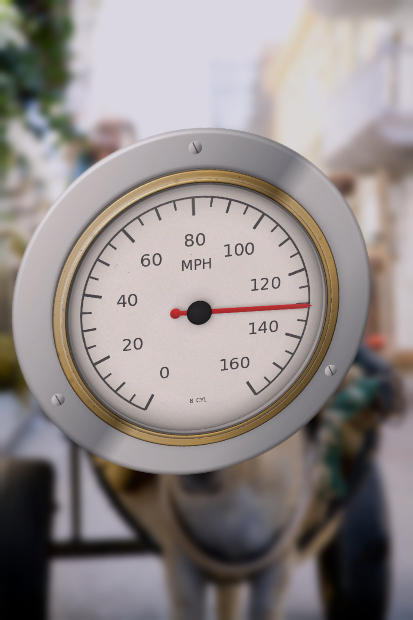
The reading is mph 130
